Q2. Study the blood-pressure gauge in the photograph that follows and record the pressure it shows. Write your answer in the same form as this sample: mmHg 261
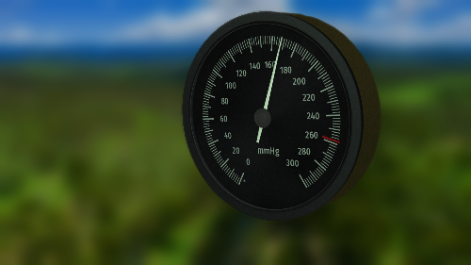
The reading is mmHg 170
